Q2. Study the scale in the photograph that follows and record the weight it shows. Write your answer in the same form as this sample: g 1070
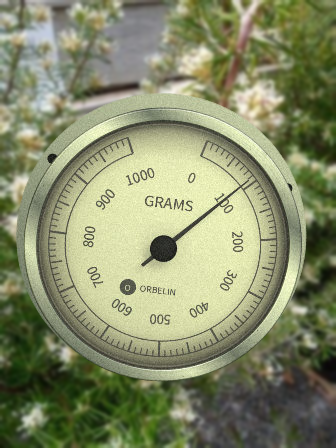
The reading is g 90
